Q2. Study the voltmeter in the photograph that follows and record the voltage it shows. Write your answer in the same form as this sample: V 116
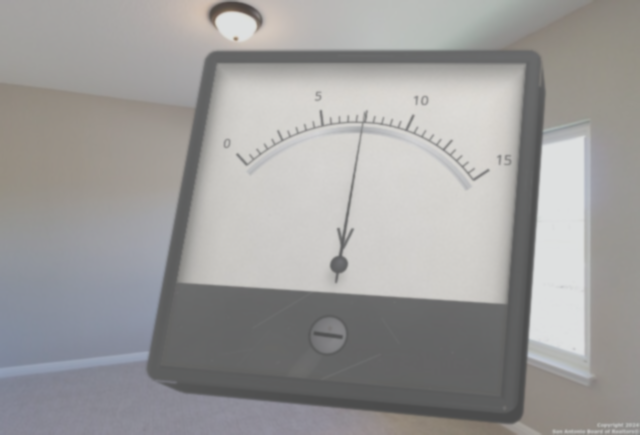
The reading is V 7.5
